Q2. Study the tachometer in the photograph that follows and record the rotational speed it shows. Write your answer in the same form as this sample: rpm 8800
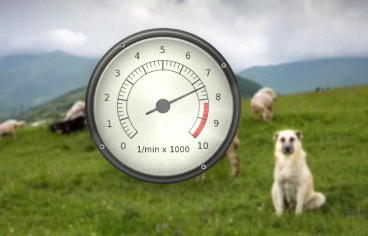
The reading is rpm 7400
